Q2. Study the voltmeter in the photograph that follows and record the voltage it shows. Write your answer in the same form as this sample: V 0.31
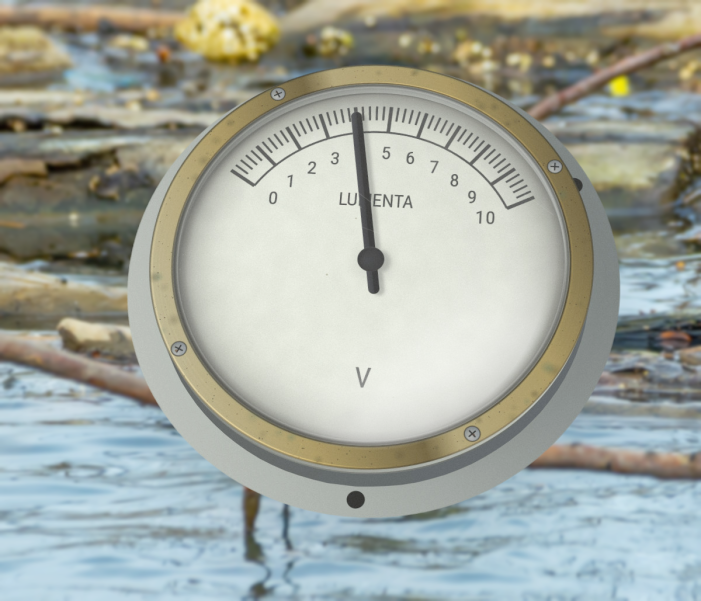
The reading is V 4
